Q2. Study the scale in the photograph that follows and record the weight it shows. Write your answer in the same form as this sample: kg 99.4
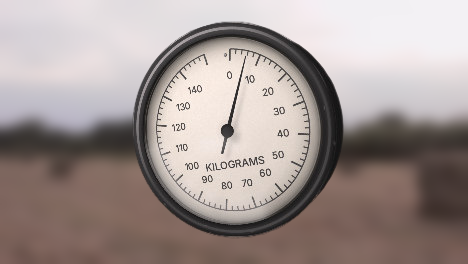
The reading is kg 6
